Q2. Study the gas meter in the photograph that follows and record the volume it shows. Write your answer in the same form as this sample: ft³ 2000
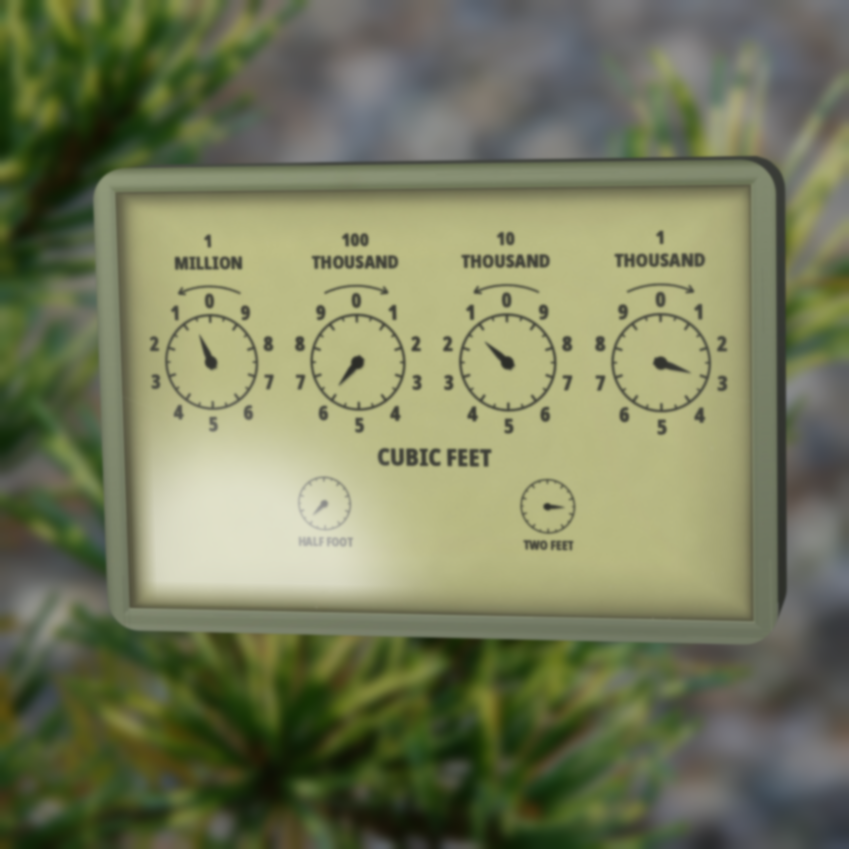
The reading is ft³ 61300
